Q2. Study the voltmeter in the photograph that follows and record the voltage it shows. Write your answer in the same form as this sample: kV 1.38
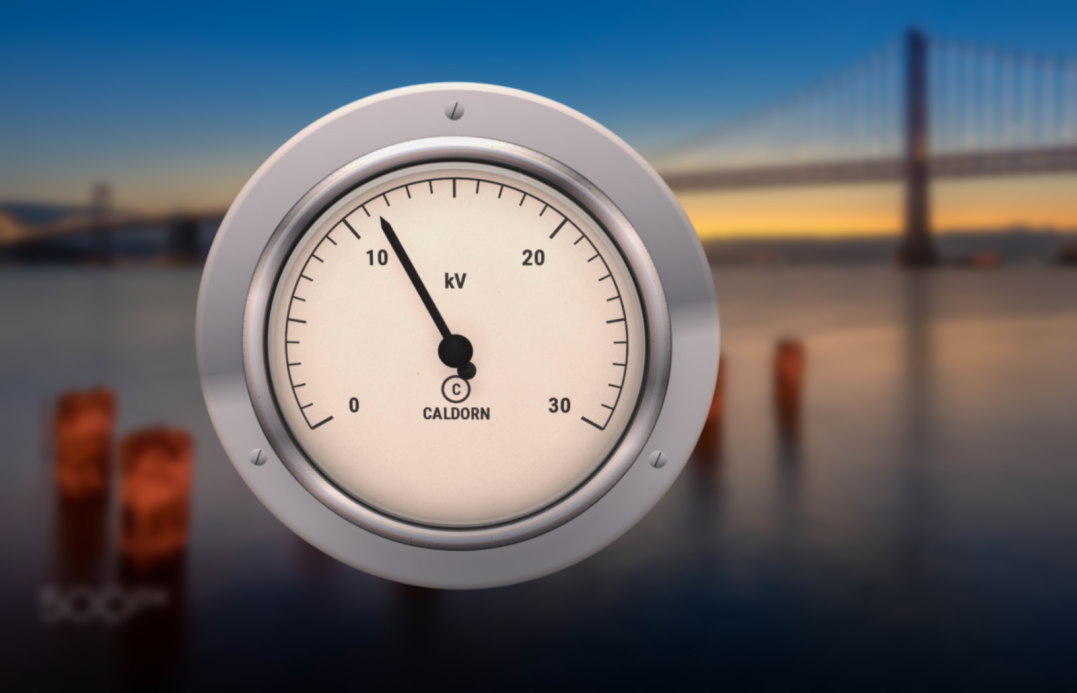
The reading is kV 11.5
